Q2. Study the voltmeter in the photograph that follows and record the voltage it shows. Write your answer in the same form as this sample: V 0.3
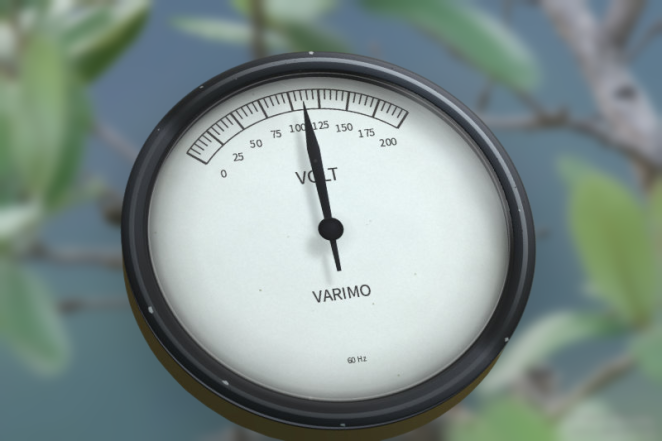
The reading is V 110
